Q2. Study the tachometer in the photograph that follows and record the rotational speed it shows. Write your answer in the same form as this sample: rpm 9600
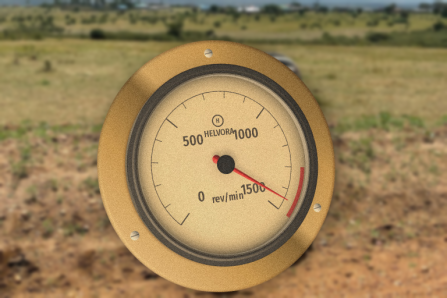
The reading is rpm 1450
